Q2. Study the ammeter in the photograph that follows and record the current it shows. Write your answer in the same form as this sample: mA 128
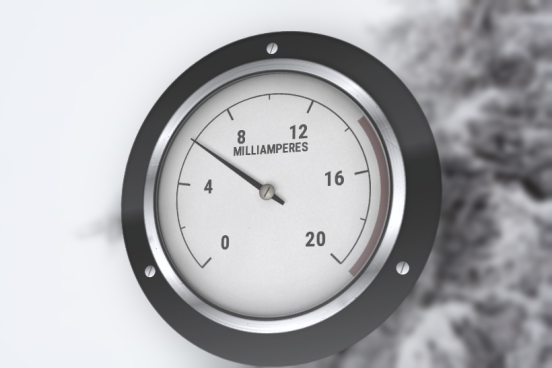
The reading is mA 6
